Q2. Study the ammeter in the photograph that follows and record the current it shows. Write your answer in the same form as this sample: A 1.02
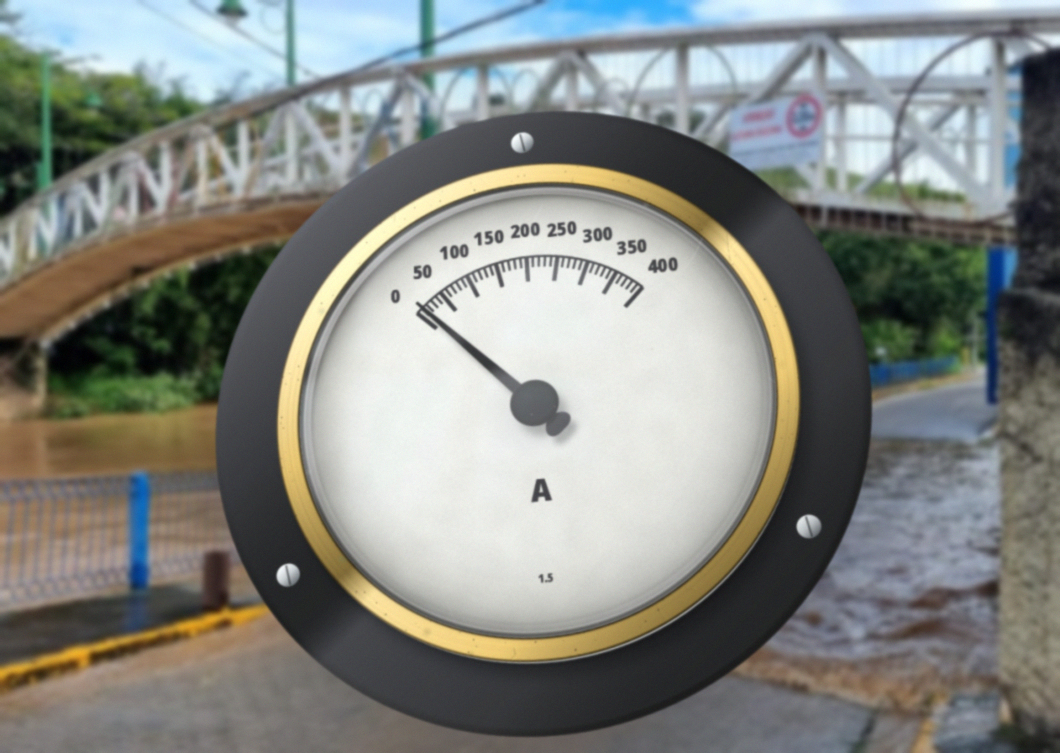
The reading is A 10
